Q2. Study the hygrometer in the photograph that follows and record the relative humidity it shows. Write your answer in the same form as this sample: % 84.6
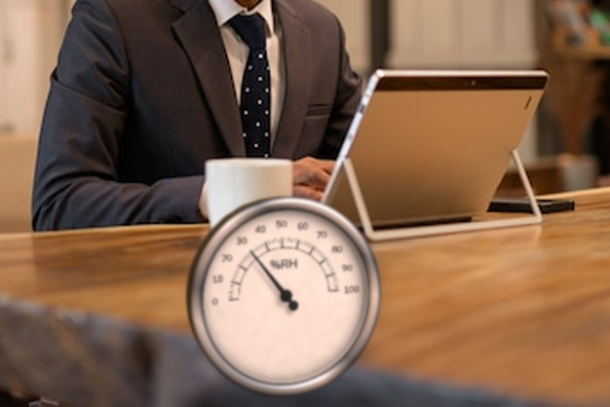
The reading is % 30
